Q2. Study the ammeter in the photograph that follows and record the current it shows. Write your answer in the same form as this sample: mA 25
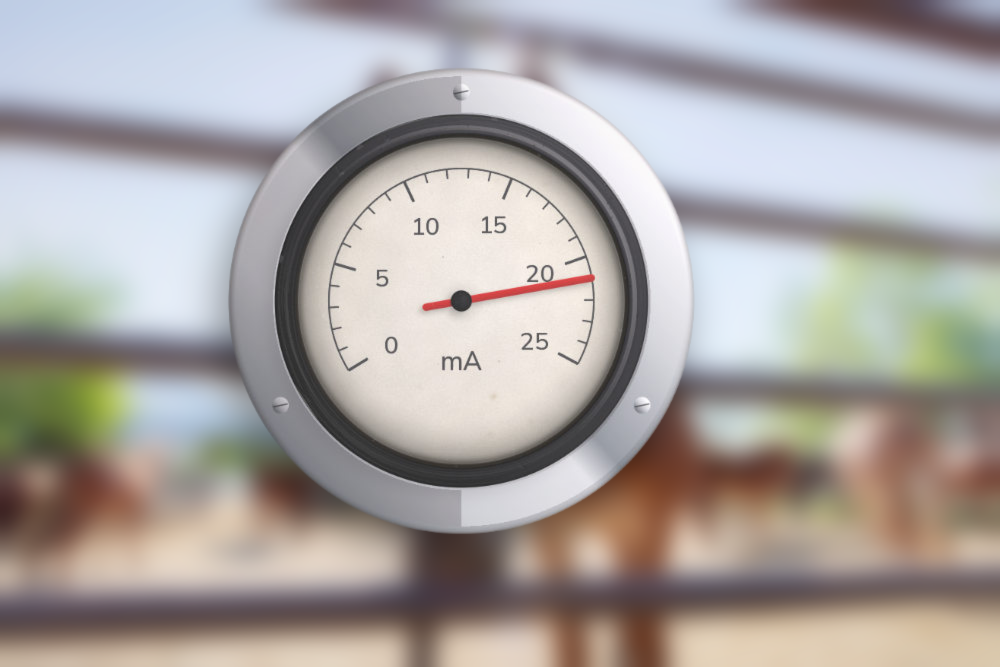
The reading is mA 21
